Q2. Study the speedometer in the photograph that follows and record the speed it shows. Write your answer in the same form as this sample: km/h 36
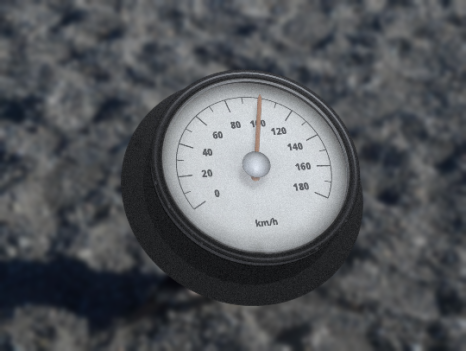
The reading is km/h 100
